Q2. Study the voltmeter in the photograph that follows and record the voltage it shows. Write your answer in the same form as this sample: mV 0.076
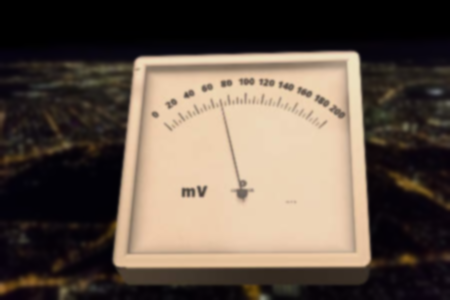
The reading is mV 70
